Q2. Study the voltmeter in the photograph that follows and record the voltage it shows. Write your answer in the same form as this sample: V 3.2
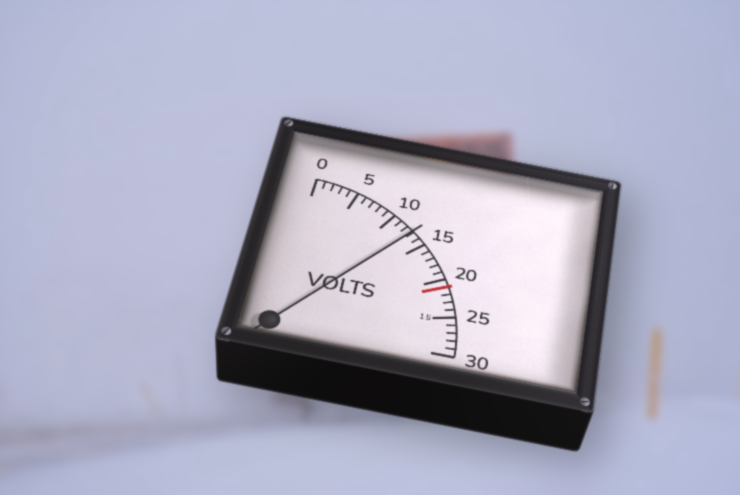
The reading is V 13
